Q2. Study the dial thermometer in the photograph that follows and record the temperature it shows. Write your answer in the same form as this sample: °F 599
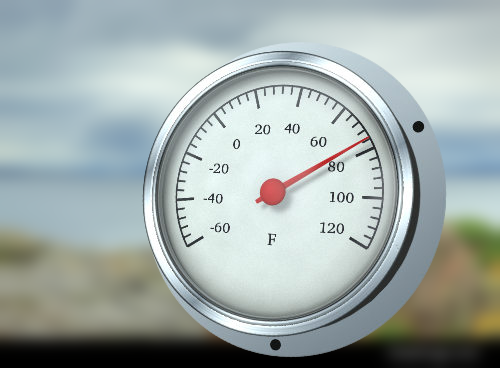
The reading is °F 76
